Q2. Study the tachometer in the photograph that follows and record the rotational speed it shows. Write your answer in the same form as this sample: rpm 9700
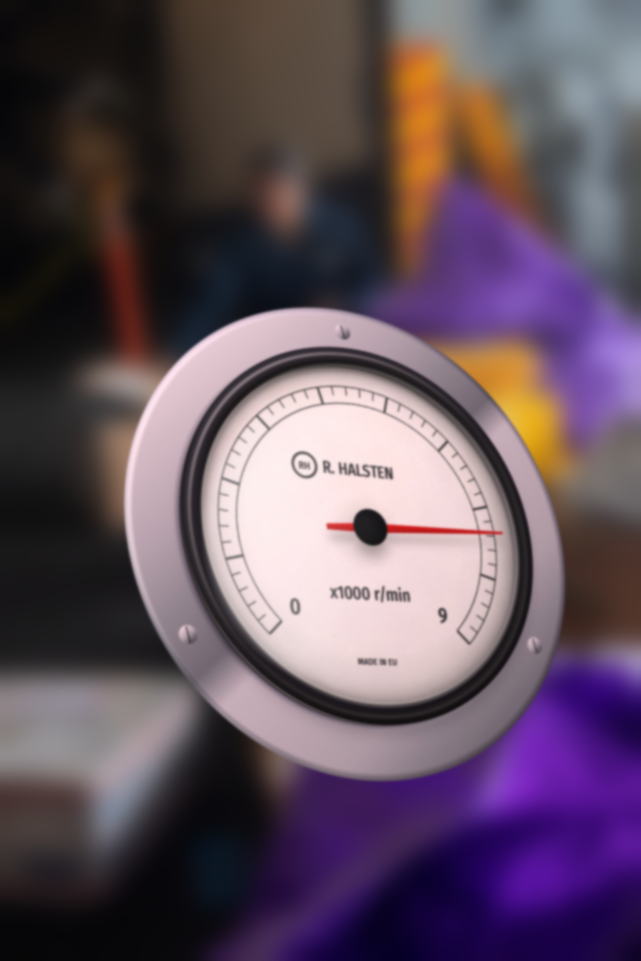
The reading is rpm 7400
